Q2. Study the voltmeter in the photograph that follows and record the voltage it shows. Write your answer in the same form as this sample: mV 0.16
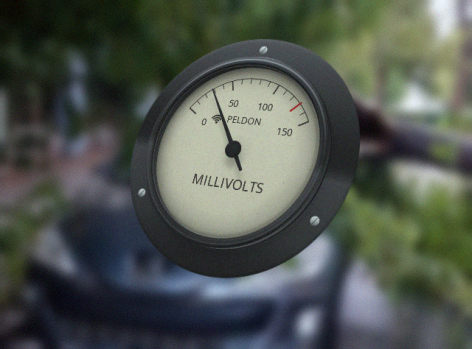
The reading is mV 30
